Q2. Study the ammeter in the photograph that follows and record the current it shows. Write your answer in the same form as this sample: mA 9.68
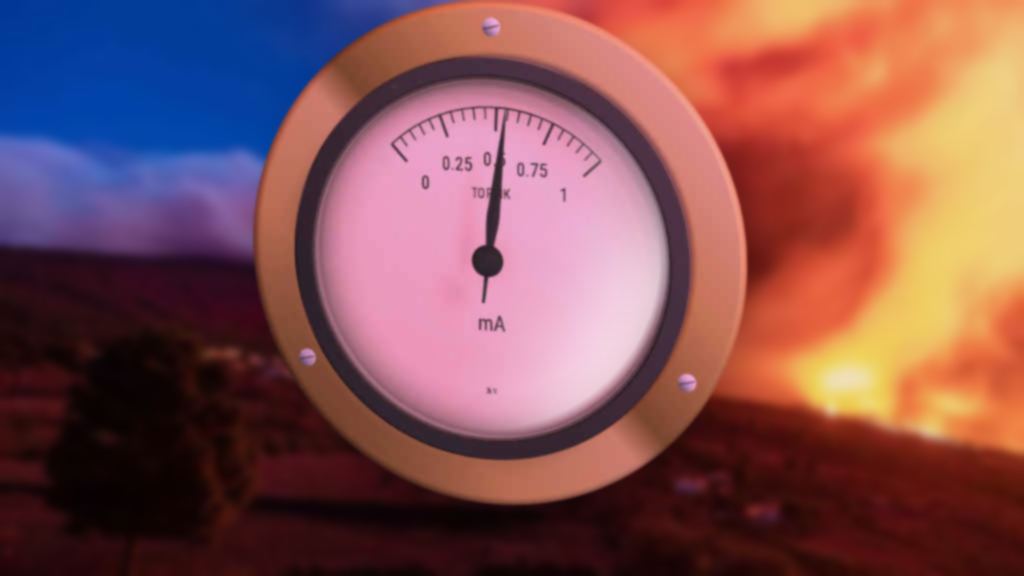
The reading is mA 0.55
